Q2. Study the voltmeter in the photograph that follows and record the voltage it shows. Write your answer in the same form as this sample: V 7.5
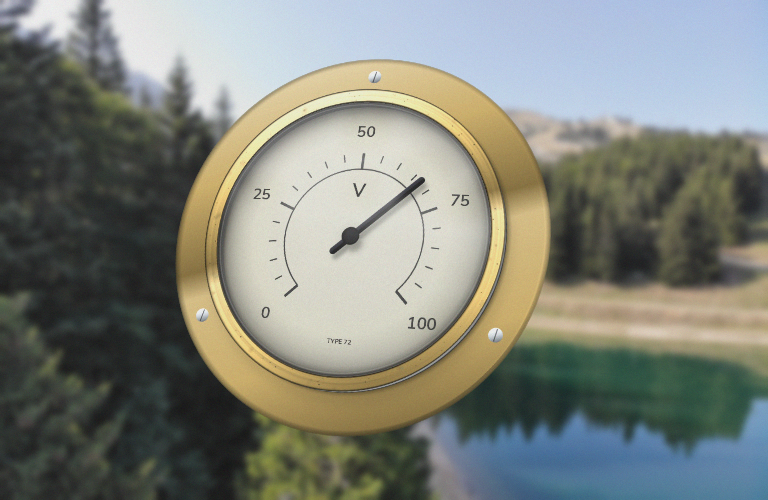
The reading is V 67.5
